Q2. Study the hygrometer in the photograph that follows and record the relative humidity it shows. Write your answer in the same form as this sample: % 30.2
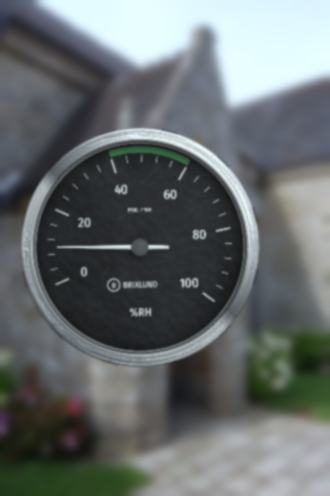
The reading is % 10
